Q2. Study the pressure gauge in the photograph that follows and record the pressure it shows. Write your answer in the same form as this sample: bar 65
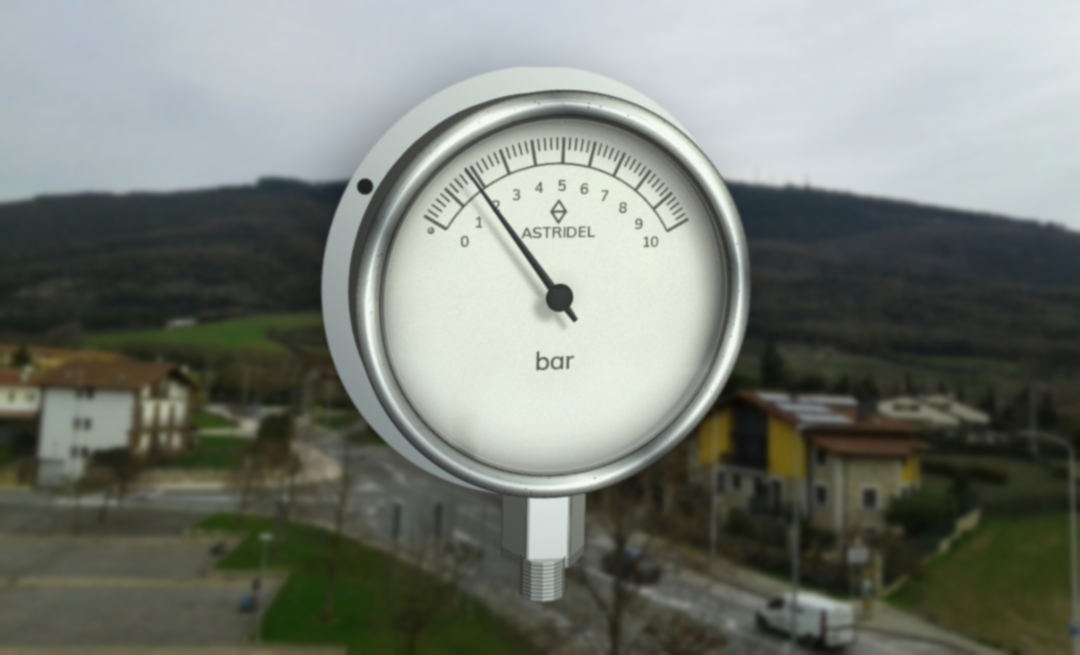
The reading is bar 1.8
